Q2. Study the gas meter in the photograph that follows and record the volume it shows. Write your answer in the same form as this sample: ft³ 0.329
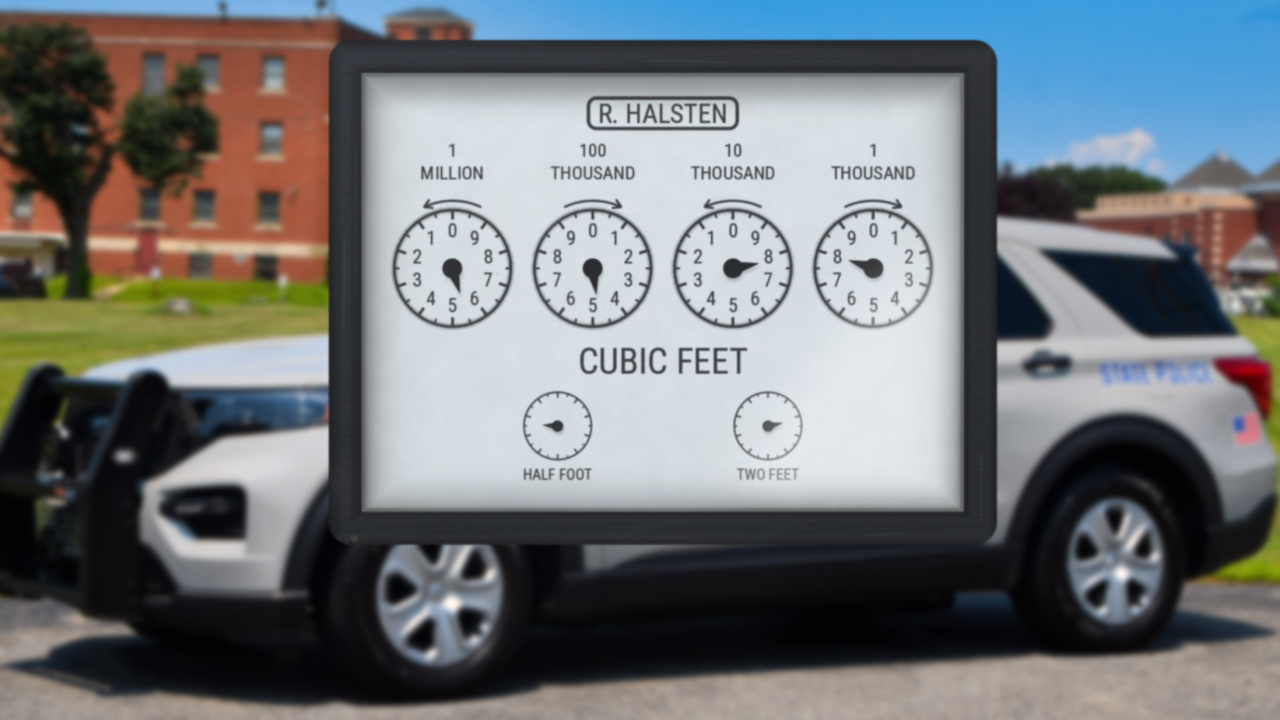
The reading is ft³ 547800
